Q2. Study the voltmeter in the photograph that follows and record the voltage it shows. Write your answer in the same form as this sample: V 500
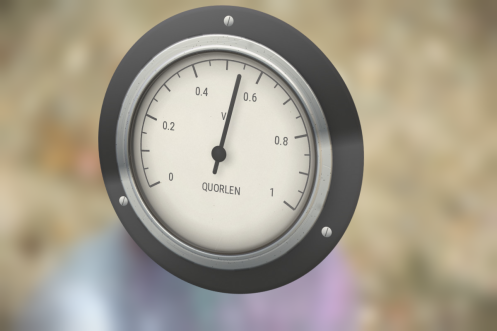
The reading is V 0.55
